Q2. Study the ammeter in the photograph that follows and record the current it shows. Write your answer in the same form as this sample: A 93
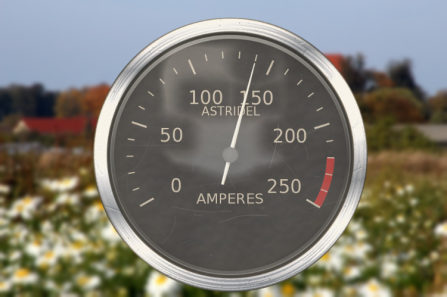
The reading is A 140
